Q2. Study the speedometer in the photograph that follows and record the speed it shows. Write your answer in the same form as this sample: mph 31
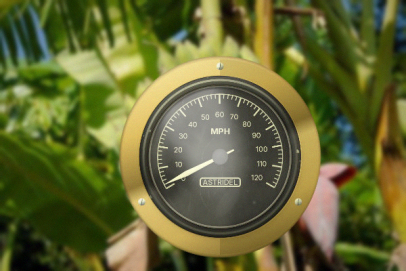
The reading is mph 2
